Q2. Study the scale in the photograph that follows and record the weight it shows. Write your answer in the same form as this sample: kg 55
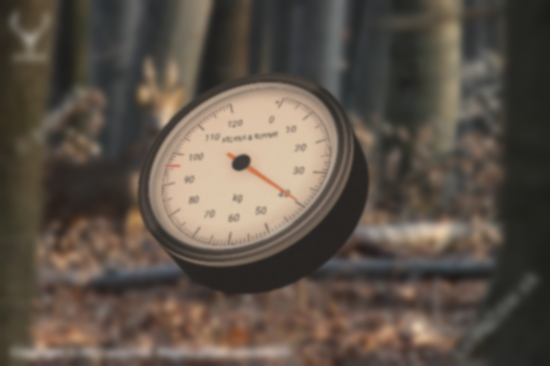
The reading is kg 40
